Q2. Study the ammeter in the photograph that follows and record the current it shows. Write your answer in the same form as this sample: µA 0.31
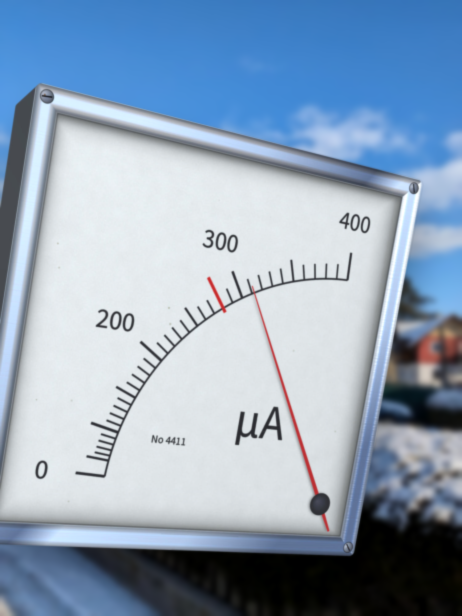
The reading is µA 310
